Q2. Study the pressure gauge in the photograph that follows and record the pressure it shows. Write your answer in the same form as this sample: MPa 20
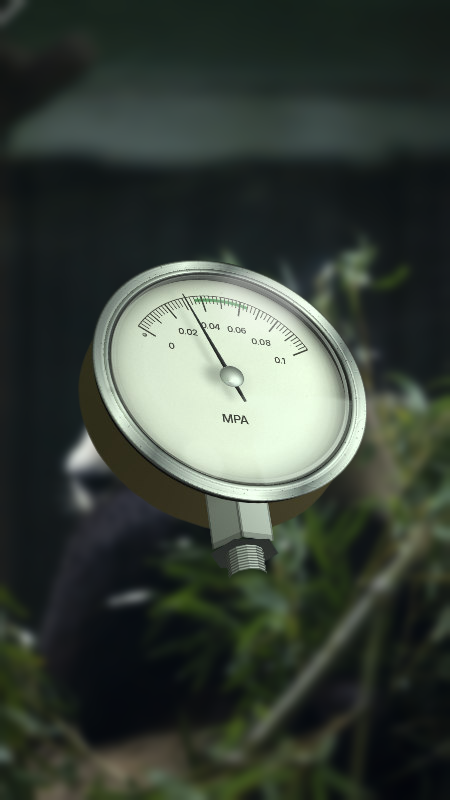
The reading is MPa 0.03
